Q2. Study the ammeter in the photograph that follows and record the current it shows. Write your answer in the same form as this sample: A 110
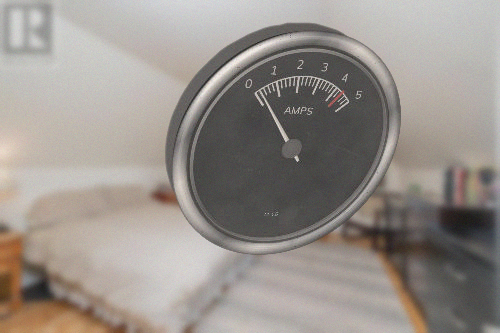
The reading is A 0.2
